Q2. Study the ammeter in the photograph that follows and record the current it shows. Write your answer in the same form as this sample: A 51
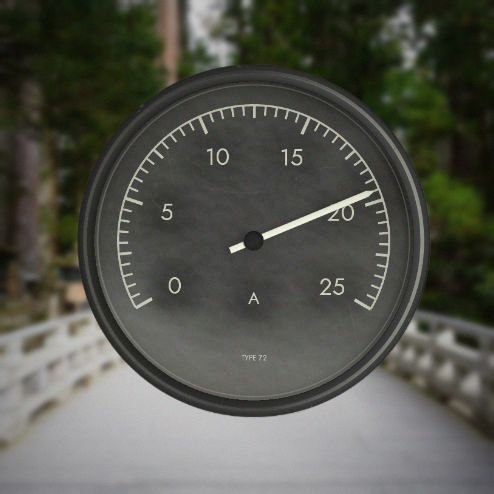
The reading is A 19.5
